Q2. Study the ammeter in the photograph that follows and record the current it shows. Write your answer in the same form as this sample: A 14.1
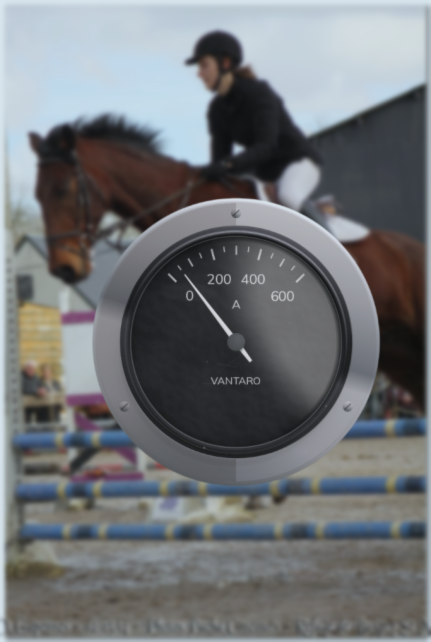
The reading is A 50
